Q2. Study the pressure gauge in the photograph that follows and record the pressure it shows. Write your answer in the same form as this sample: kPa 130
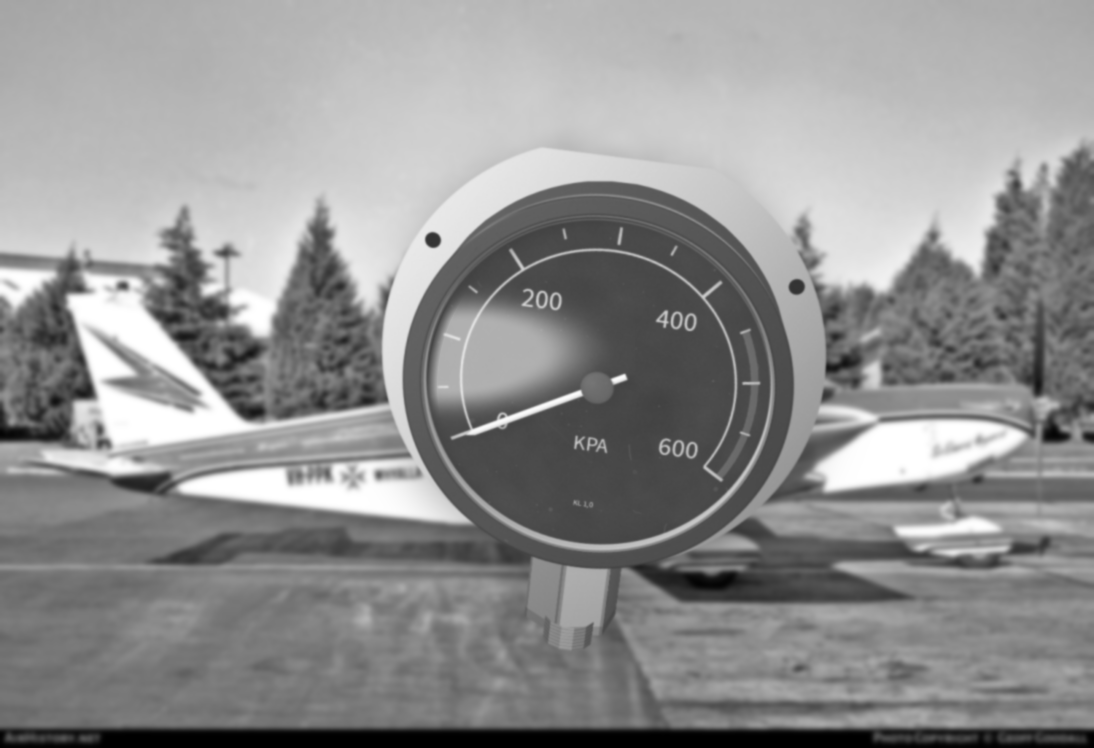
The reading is kPa 0
